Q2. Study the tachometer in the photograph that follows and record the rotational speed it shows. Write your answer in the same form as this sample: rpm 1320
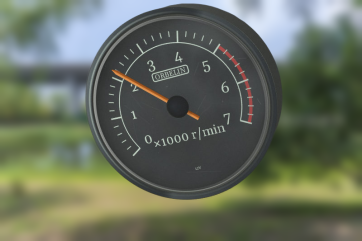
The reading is rpm 2200
